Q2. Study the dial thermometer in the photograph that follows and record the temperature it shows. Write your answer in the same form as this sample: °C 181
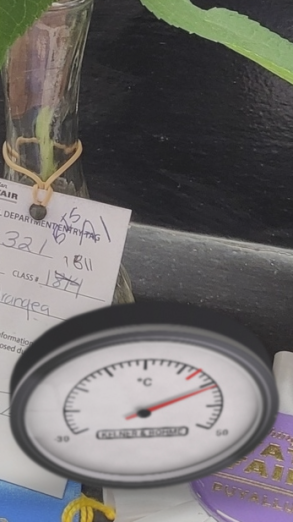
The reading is °C 30
